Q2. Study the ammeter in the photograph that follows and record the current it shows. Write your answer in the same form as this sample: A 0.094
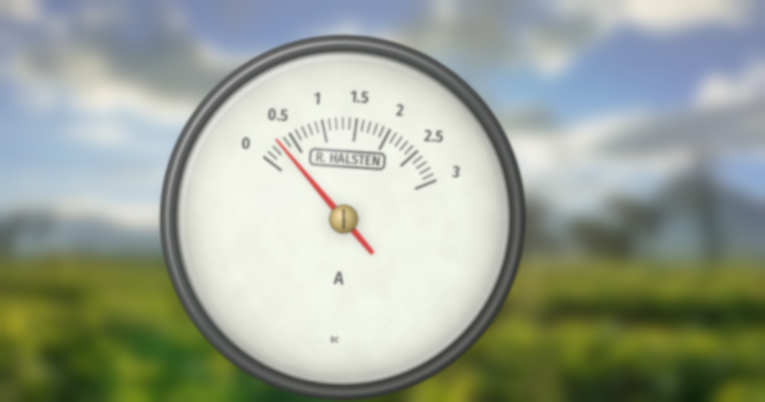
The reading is A 0.3
